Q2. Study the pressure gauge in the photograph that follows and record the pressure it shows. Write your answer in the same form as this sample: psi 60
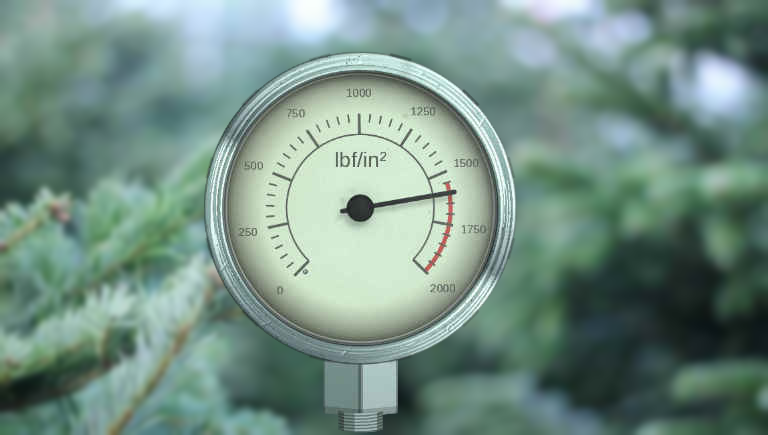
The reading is psi 1600
